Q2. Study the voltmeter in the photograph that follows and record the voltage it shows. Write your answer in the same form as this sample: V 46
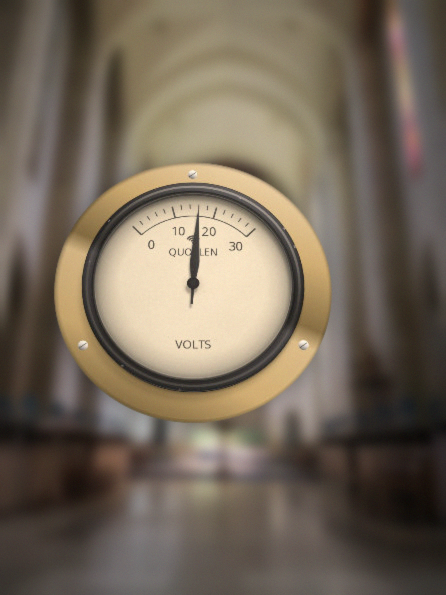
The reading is V 16
